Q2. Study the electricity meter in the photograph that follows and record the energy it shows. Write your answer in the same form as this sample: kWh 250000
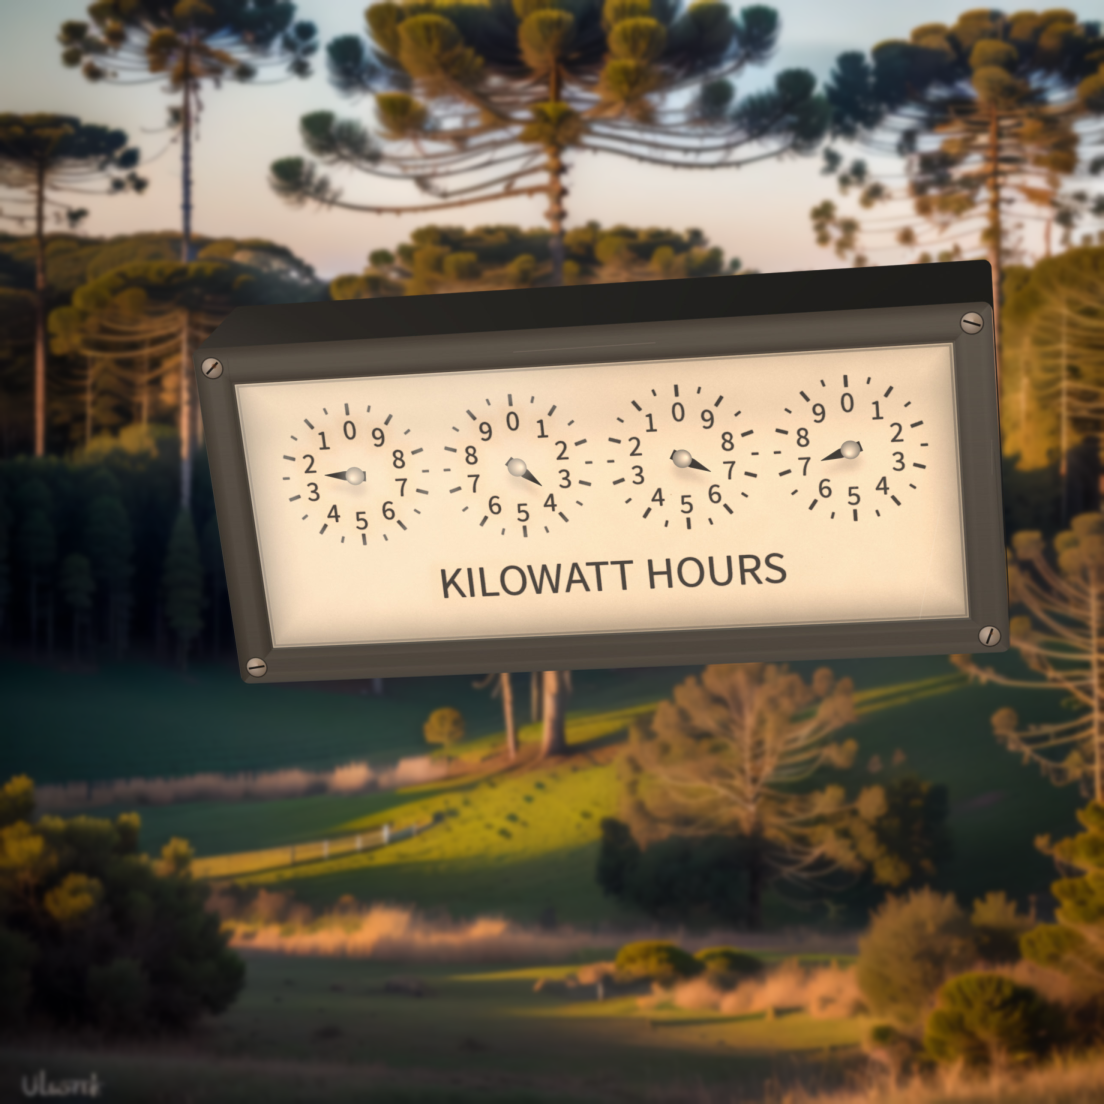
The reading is kWh 2367
